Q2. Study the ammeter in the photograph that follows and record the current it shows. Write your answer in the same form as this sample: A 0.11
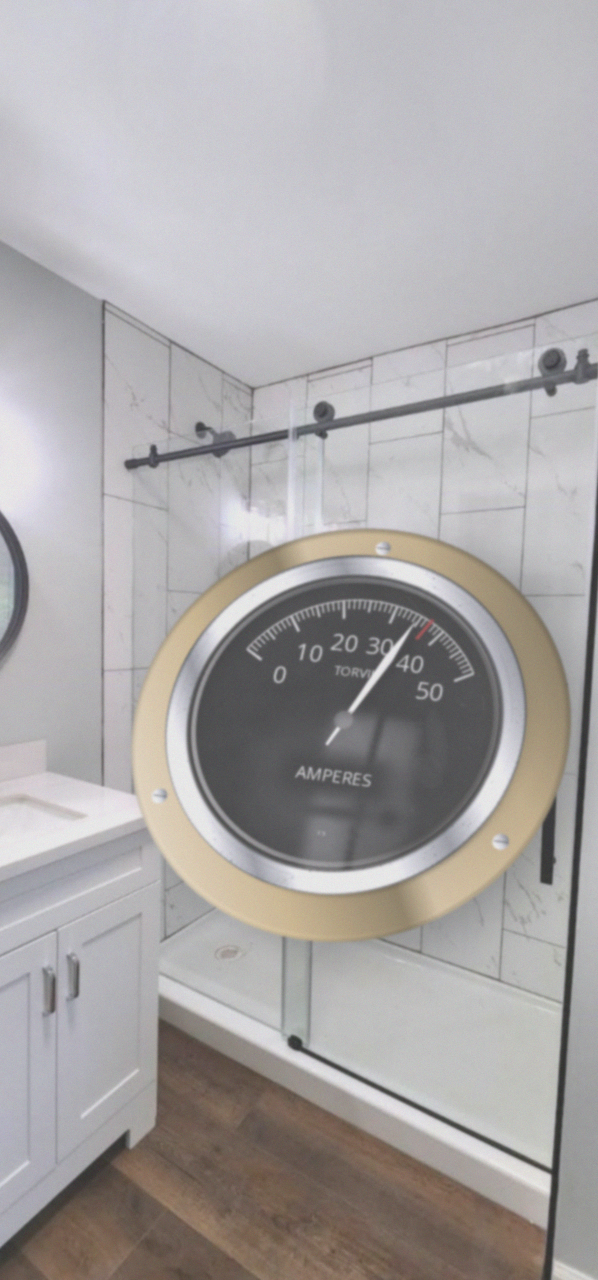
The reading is A 35
